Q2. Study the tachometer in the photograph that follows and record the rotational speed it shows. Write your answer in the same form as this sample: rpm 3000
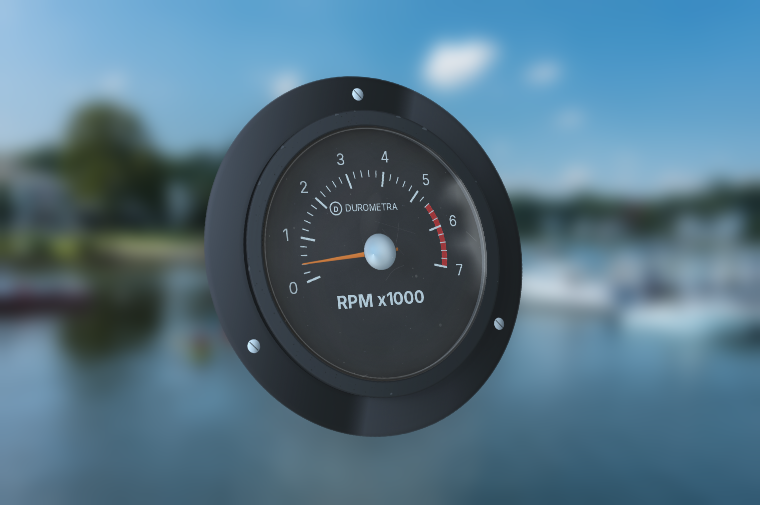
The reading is rpm 400
